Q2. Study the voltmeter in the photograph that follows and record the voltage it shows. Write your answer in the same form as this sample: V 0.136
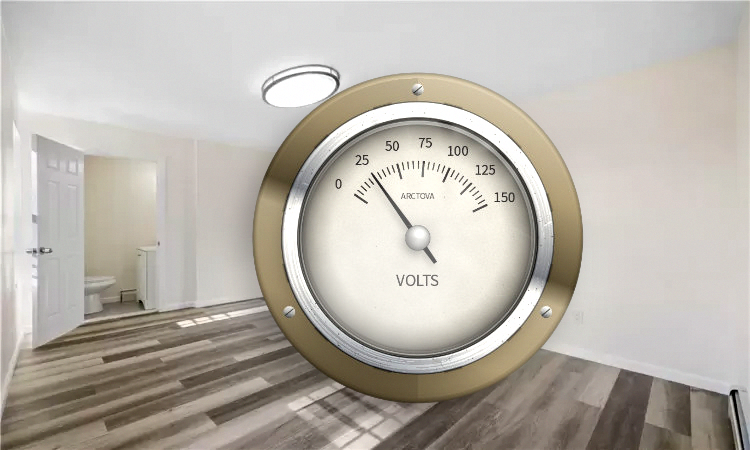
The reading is V 25
